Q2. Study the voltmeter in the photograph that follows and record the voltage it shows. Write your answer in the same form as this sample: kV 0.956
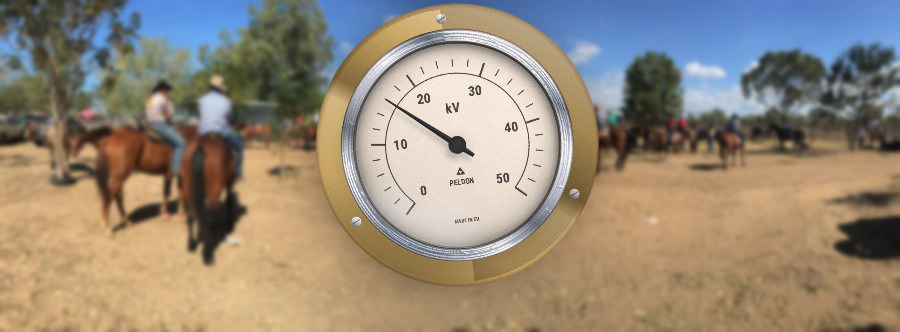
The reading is kV 16
